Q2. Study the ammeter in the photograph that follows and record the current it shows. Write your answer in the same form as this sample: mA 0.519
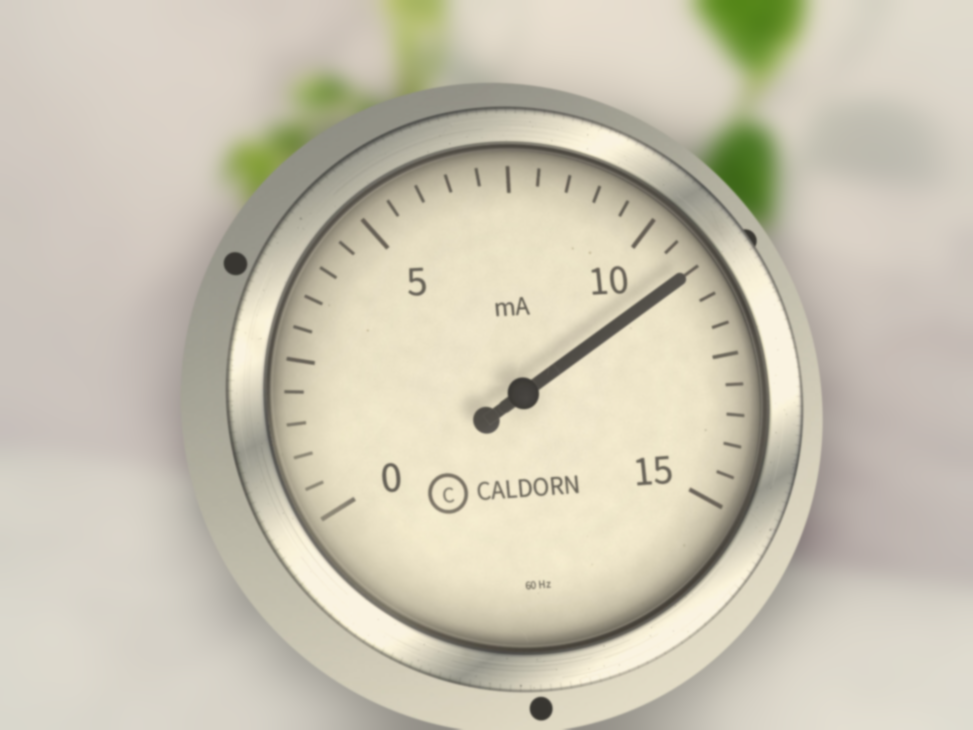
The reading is mA 11
